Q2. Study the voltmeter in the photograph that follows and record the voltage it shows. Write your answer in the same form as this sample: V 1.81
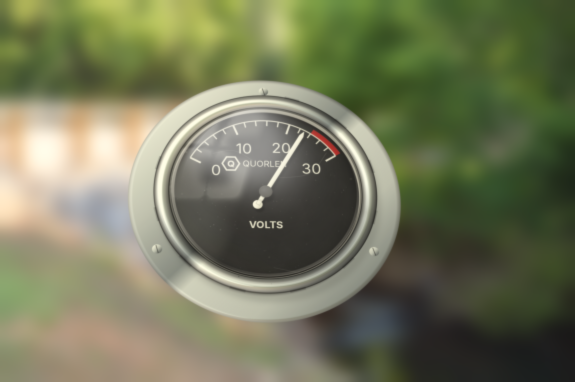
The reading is V 23
